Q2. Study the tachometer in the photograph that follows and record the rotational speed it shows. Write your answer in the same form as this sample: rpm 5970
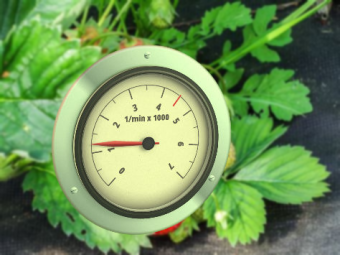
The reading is rpm 1250
